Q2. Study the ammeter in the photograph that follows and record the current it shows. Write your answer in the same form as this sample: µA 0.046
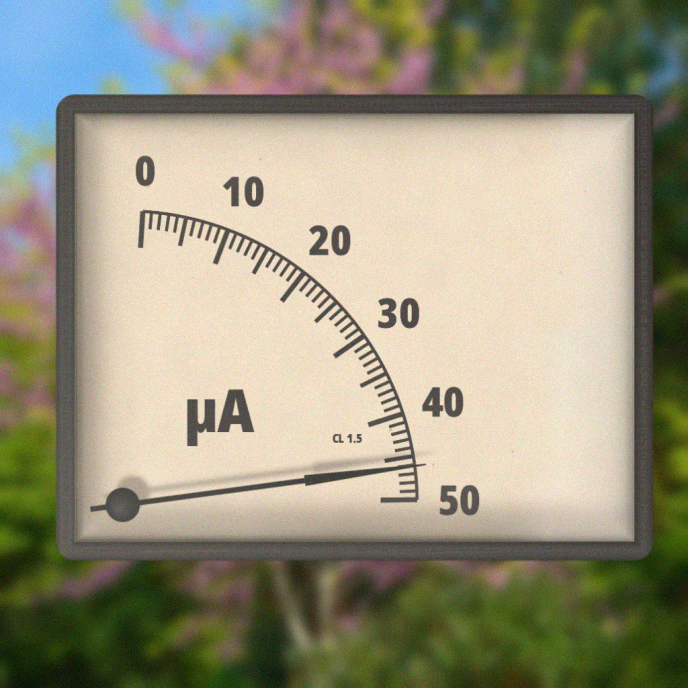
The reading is µA 46
